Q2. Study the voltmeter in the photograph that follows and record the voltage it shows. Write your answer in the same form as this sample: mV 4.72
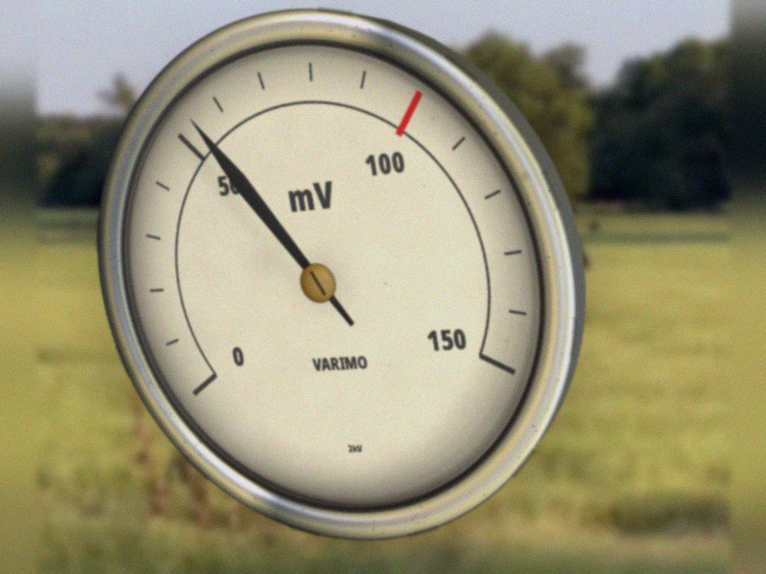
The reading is mV 55
